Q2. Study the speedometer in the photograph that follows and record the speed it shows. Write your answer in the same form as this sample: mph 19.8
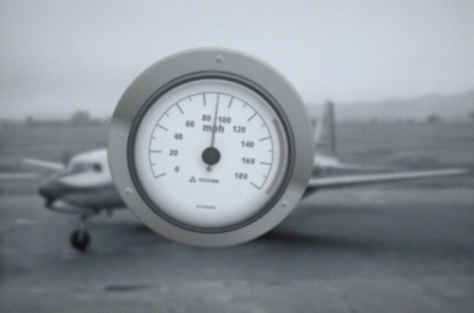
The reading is mph 90
